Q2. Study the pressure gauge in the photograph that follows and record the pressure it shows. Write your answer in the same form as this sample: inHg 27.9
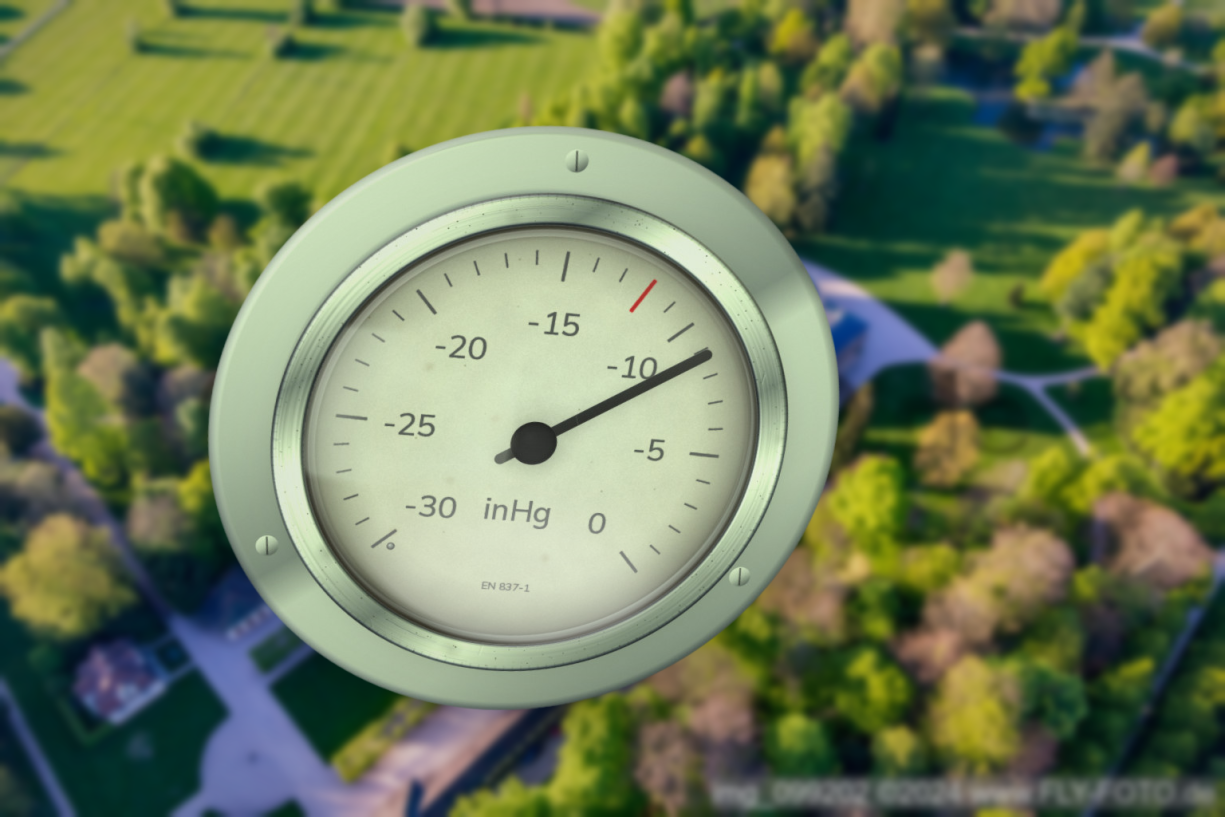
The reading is inHg -9
